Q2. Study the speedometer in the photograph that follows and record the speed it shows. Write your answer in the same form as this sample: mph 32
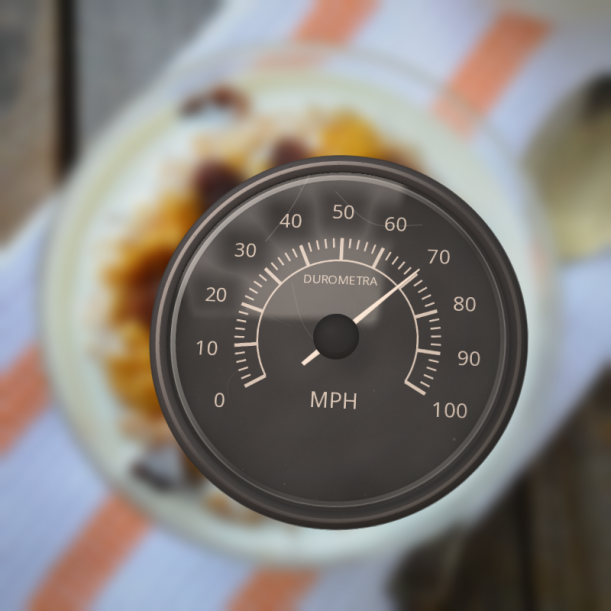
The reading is mph 70
